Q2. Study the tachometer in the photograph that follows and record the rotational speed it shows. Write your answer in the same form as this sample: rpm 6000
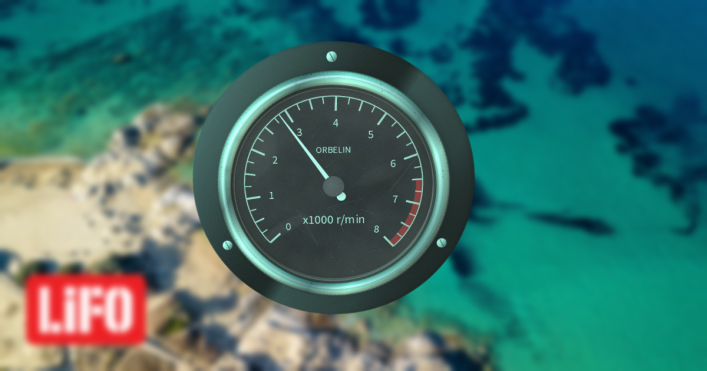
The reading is rpm 2875
